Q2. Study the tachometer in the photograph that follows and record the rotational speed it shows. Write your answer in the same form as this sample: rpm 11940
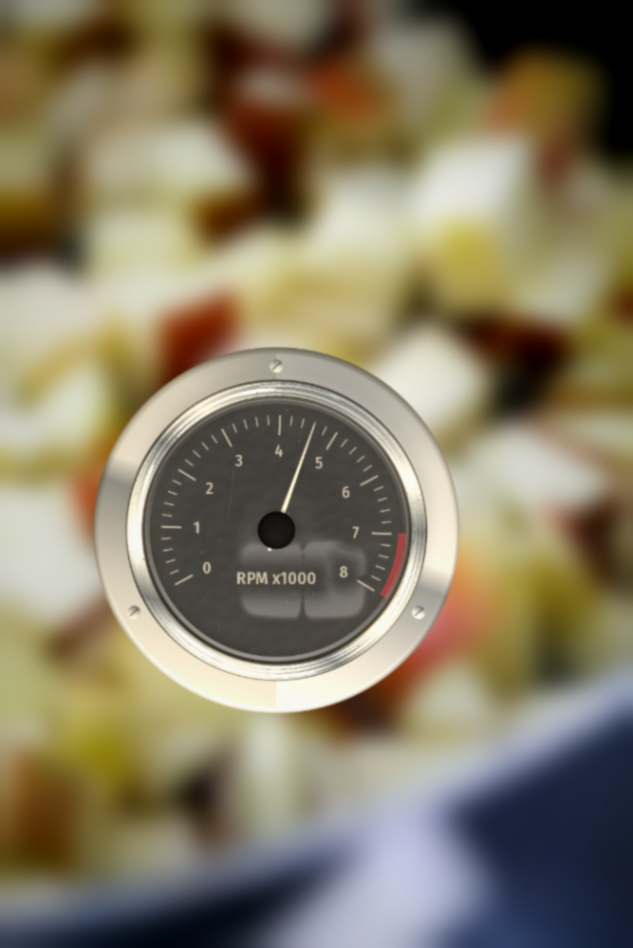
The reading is rpm 4600
